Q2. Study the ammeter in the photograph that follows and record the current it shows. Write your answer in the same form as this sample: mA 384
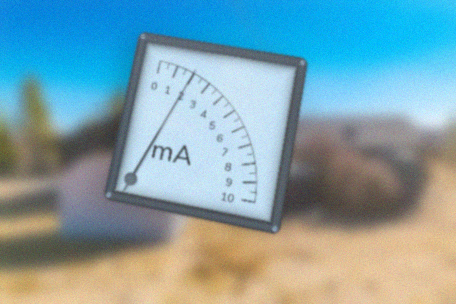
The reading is mA 2
